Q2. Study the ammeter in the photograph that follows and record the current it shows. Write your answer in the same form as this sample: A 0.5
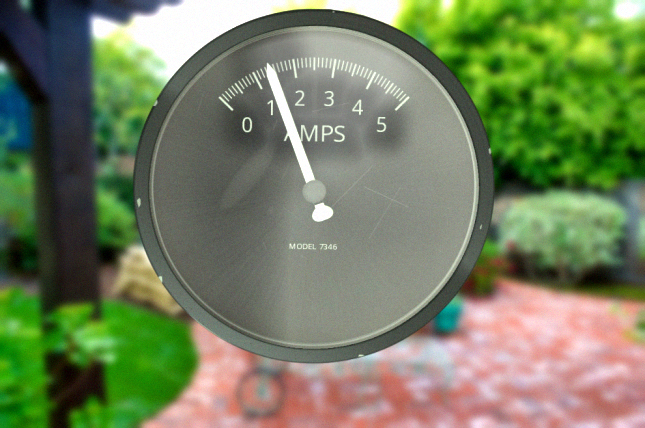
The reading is A 1.4
